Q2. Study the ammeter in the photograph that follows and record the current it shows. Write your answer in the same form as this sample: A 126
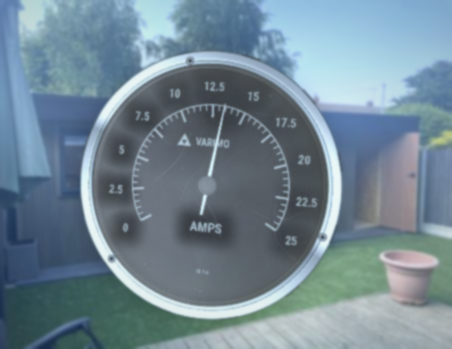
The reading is A 13.5
